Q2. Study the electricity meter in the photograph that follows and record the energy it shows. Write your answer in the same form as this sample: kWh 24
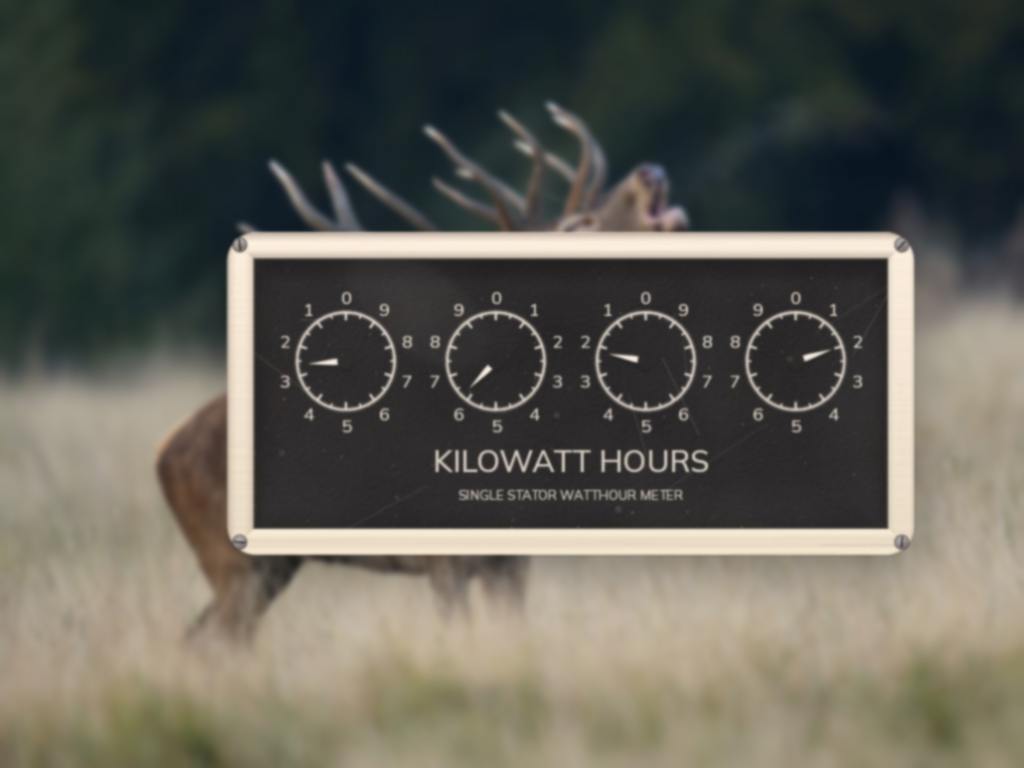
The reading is kWh 2622
